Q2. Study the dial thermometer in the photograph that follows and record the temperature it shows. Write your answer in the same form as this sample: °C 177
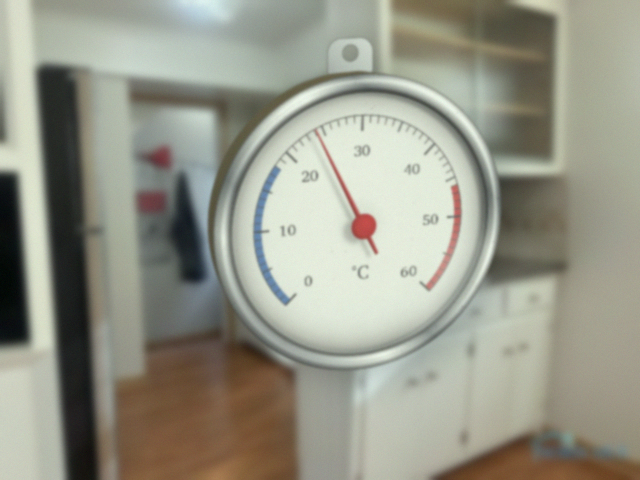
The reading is °C 24
